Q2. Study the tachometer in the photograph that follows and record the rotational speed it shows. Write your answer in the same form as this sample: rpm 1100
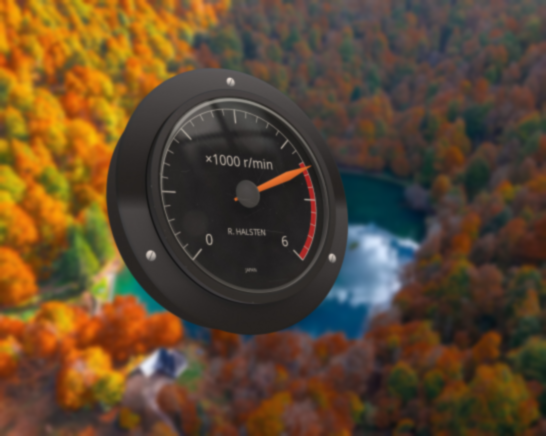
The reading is rpm 4500
